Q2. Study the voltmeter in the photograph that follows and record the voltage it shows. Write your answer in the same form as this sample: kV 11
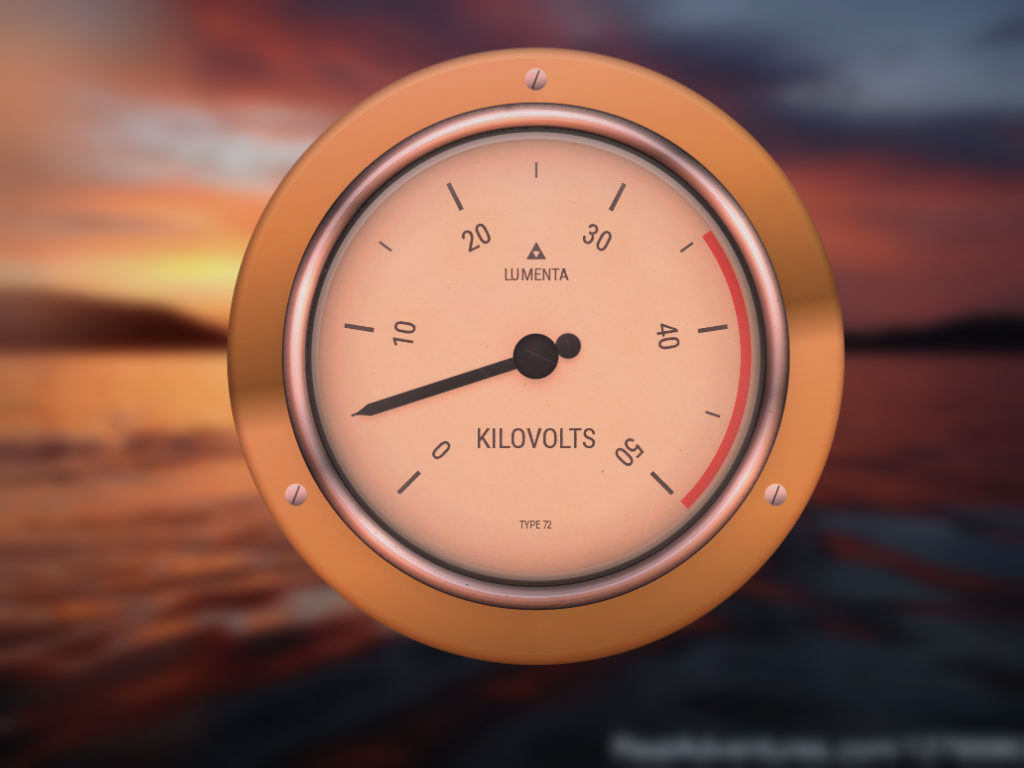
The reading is kV 5
